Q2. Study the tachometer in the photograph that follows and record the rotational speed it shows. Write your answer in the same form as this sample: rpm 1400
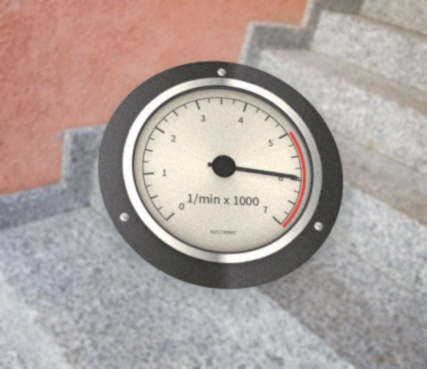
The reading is rpm 6000
